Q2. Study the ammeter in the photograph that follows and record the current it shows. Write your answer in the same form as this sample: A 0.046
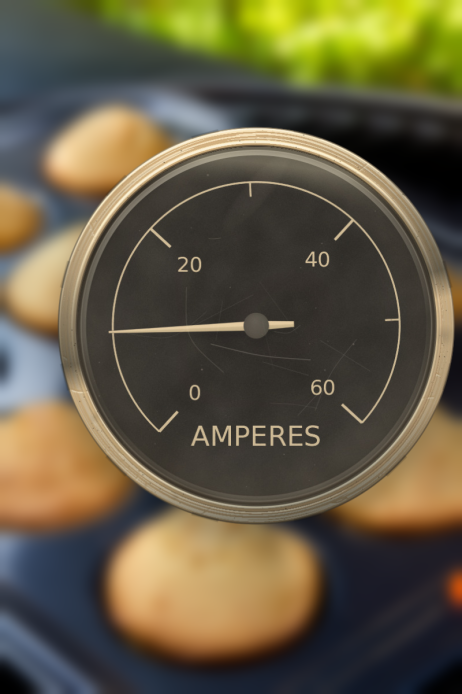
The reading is A 10
